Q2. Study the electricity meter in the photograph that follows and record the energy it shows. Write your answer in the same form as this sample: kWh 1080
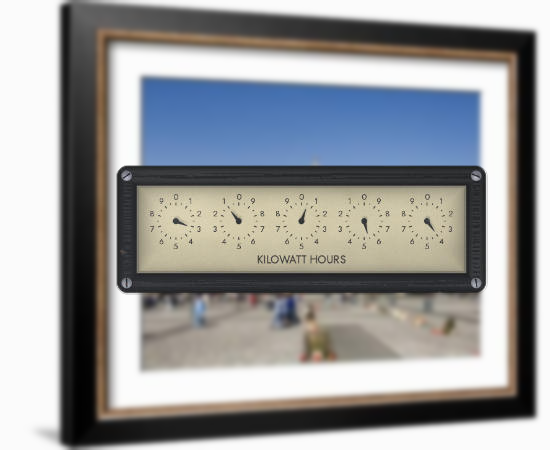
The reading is kWh 31054
